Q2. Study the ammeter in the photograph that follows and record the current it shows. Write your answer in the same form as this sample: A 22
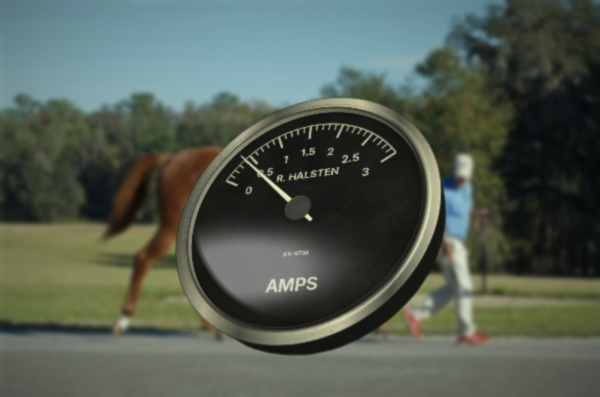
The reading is A 0.4
